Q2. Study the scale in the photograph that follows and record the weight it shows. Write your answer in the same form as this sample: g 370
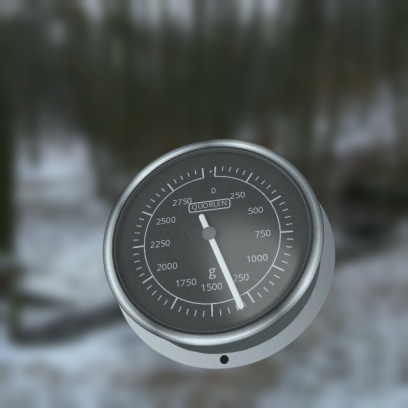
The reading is g 1325
